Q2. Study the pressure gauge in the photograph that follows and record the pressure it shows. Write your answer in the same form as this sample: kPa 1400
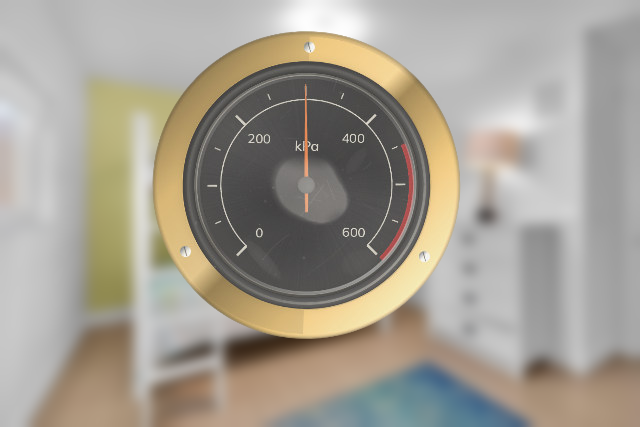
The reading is kPa 300
